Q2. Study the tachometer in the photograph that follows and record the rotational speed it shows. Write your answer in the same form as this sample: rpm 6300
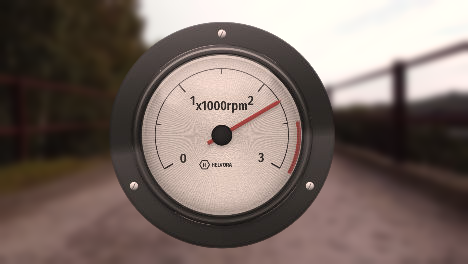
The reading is rpm 2250
